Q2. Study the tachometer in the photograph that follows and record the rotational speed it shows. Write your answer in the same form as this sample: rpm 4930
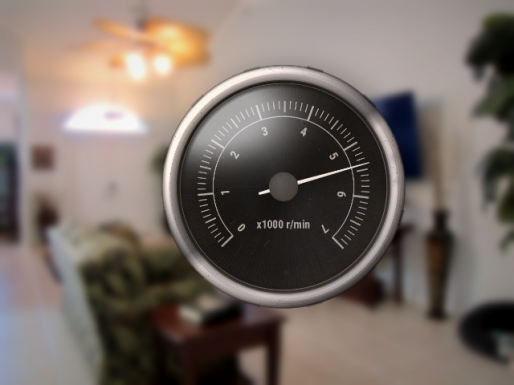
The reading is rpm 5400
